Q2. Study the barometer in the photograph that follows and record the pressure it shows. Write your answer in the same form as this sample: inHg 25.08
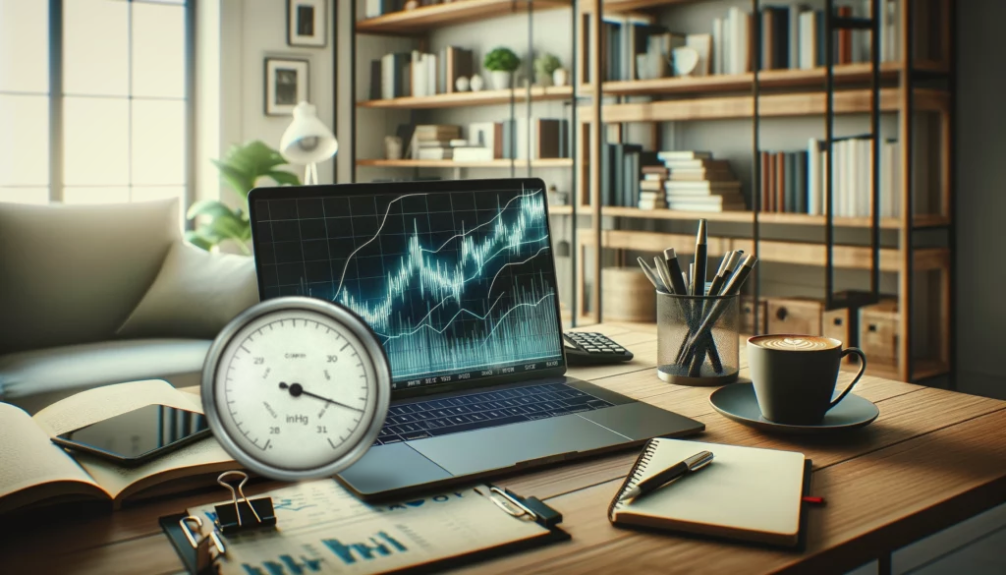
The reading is inHg 30.6
